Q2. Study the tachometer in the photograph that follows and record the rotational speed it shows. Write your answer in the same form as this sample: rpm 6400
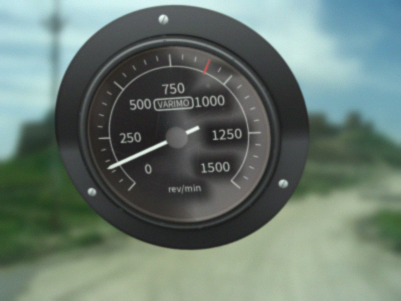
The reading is rpm 125
